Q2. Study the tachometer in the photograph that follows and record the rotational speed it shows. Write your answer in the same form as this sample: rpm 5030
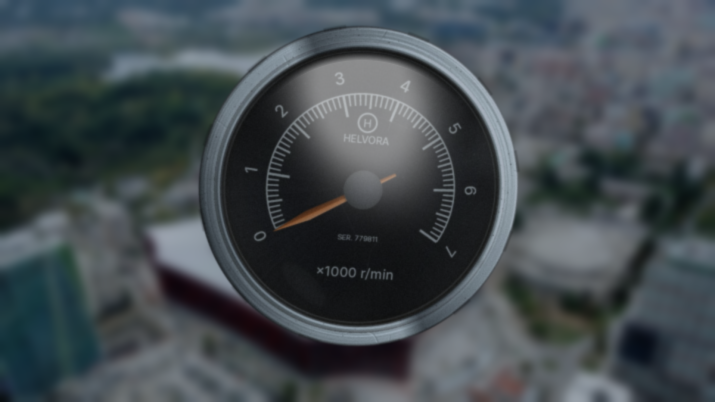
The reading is rpm 0
